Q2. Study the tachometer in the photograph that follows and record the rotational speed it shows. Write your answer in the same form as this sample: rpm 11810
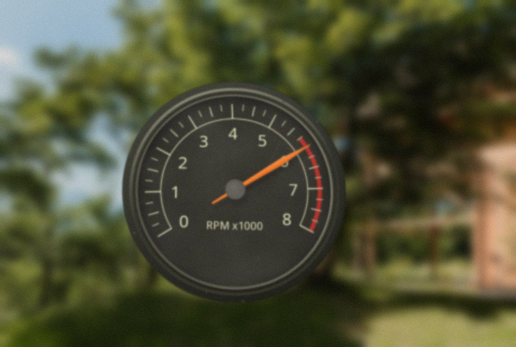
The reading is rpm 6000
